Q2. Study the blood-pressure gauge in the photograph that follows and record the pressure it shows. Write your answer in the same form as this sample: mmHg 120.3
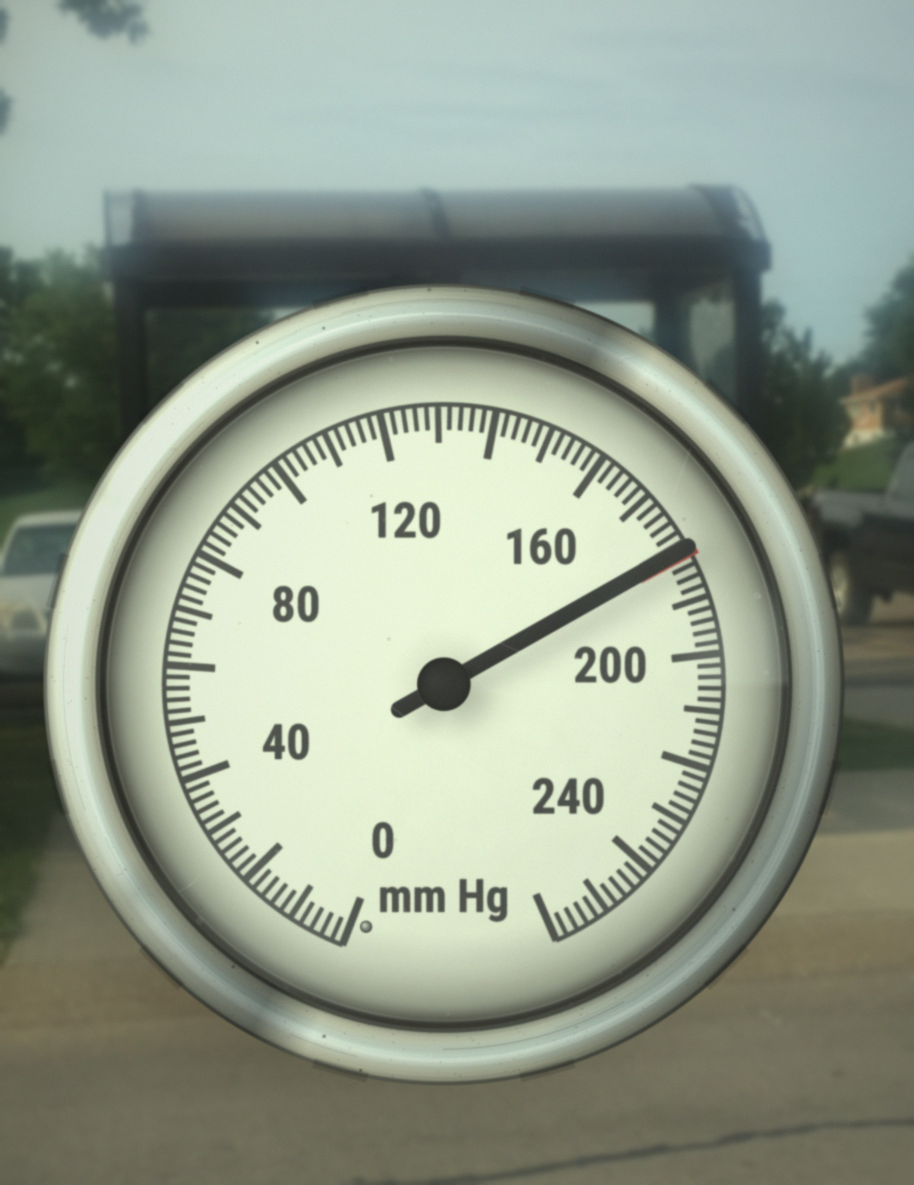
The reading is mmHg 181
